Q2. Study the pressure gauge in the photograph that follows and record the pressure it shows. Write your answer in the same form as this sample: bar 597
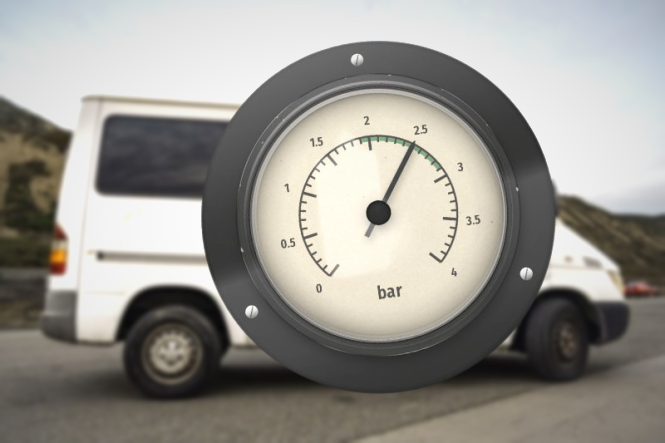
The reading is bar 2.5
